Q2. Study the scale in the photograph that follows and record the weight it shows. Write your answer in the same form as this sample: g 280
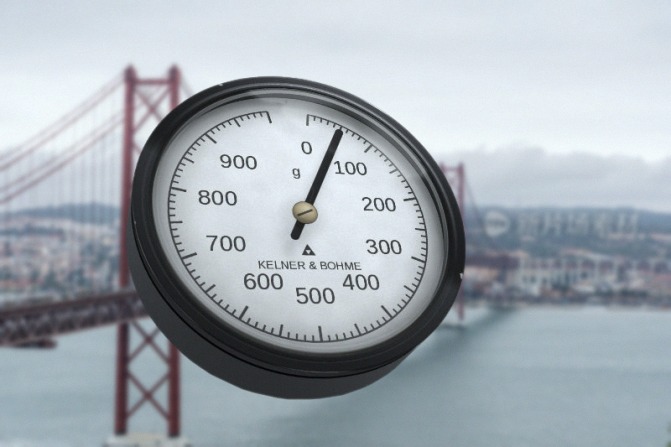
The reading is g 50
